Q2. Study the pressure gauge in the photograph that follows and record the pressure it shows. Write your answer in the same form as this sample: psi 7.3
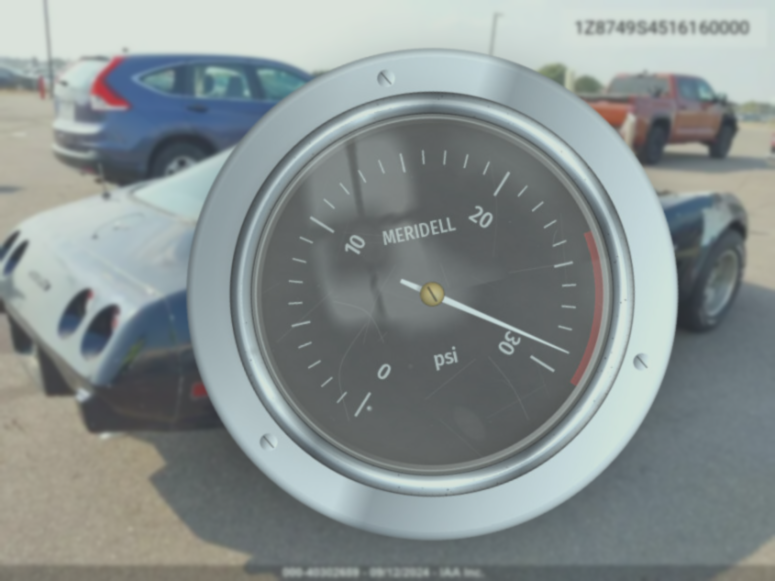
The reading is psi 29
